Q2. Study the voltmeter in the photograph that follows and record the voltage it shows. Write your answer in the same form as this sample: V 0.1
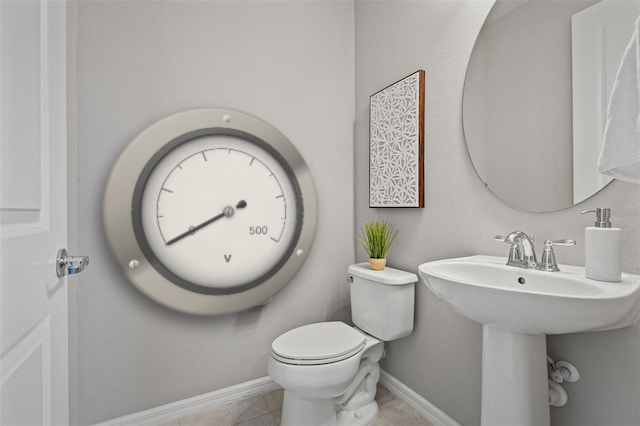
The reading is V 0
